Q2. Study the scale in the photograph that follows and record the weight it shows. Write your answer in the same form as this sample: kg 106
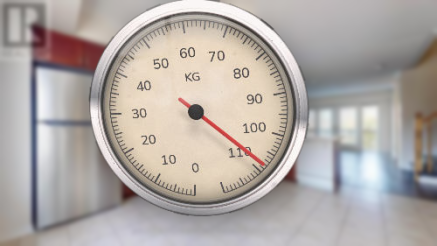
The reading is kg 108
